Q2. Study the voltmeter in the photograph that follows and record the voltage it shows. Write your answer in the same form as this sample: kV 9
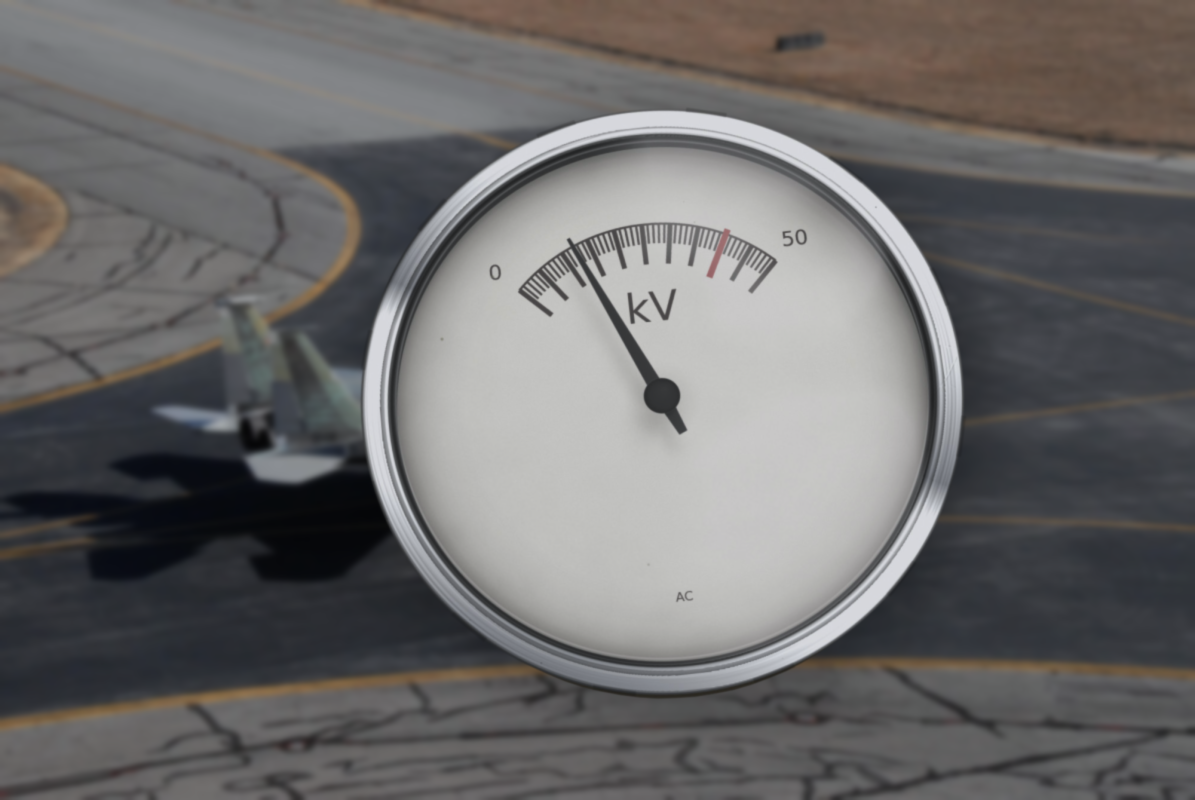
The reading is kV 12
